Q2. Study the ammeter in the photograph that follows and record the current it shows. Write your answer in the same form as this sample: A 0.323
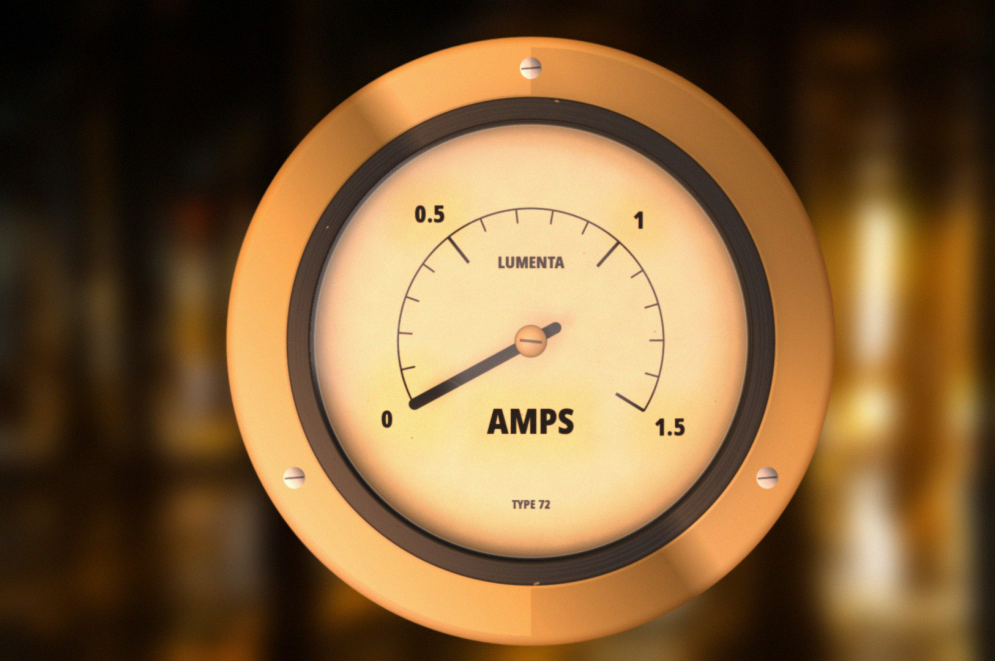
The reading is A 0
